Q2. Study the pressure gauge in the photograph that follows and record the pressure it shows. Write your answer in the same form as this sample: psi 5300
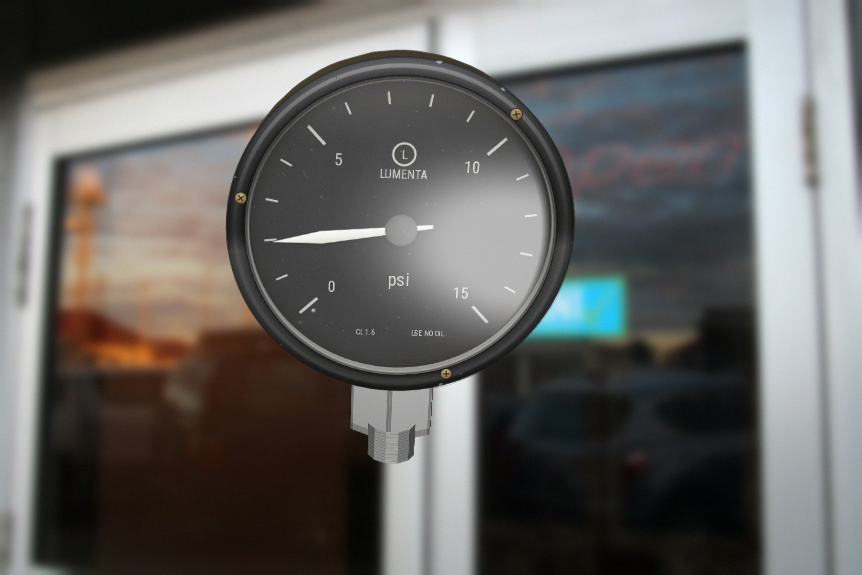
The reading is psi 2
